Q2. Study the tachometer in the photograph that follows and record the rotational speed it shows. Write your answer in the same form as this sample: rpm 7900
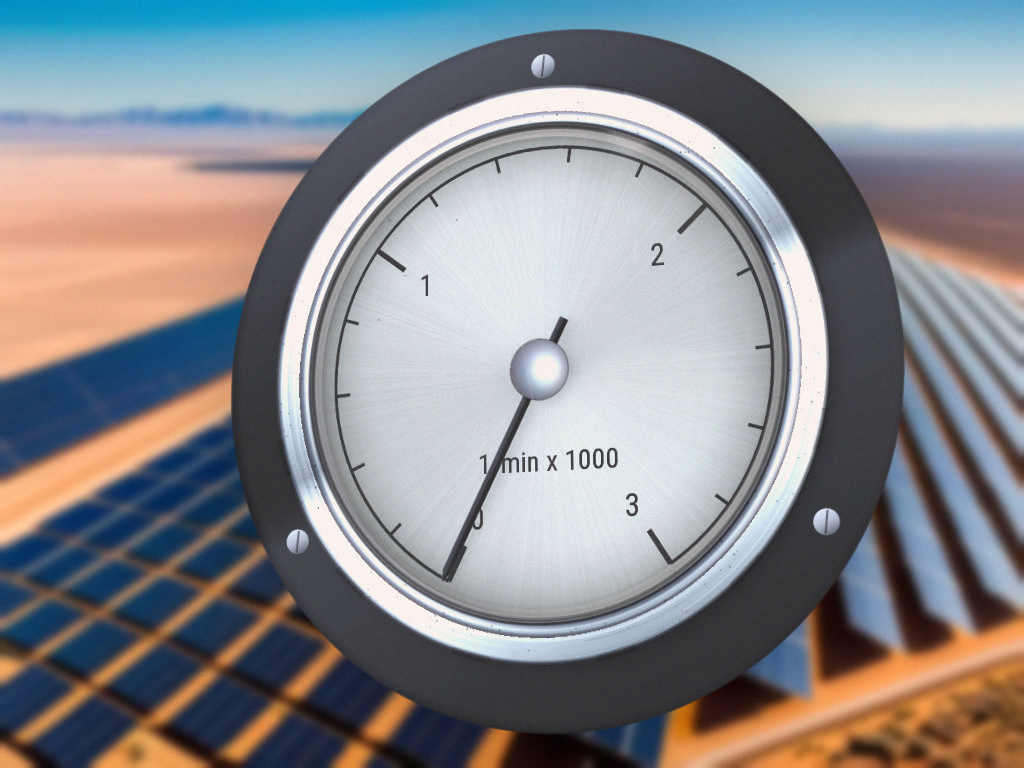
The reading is rpm 0
